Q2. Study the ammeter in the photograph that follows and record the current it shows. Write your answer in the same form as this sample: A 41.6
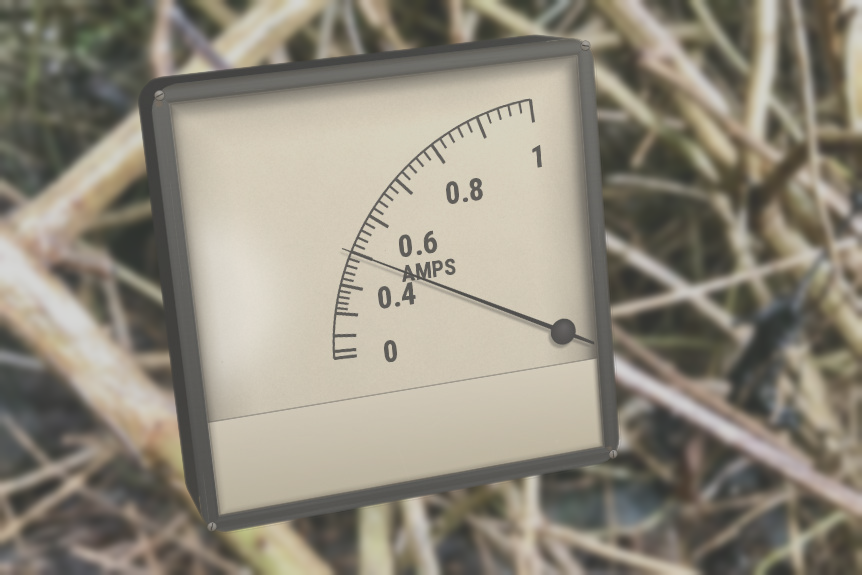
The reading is A 0.5
